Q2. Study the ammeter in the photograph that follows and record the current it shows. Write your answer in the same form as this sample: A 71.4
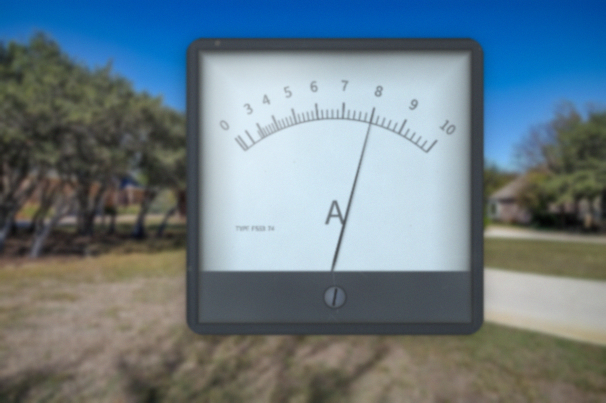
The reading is A 8
